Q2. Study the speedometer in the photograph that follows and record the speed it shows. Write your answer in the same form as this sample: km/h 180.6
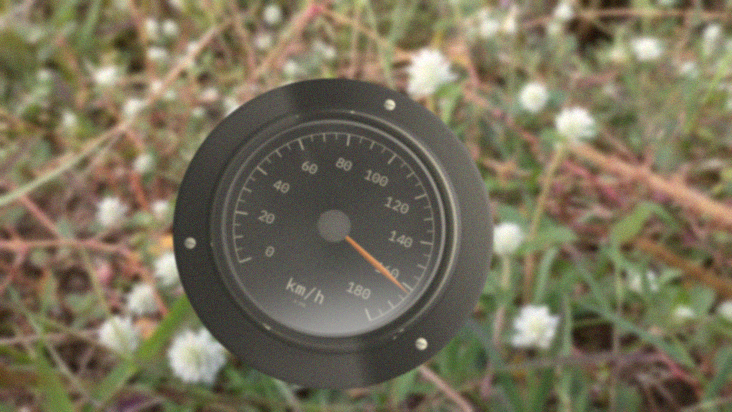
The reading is km/h 162.5
